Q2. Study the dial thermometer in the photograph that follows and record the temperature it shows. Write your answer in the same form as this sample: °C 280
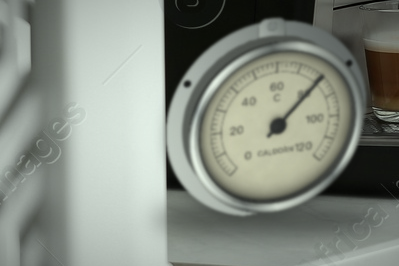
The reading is °C 80
